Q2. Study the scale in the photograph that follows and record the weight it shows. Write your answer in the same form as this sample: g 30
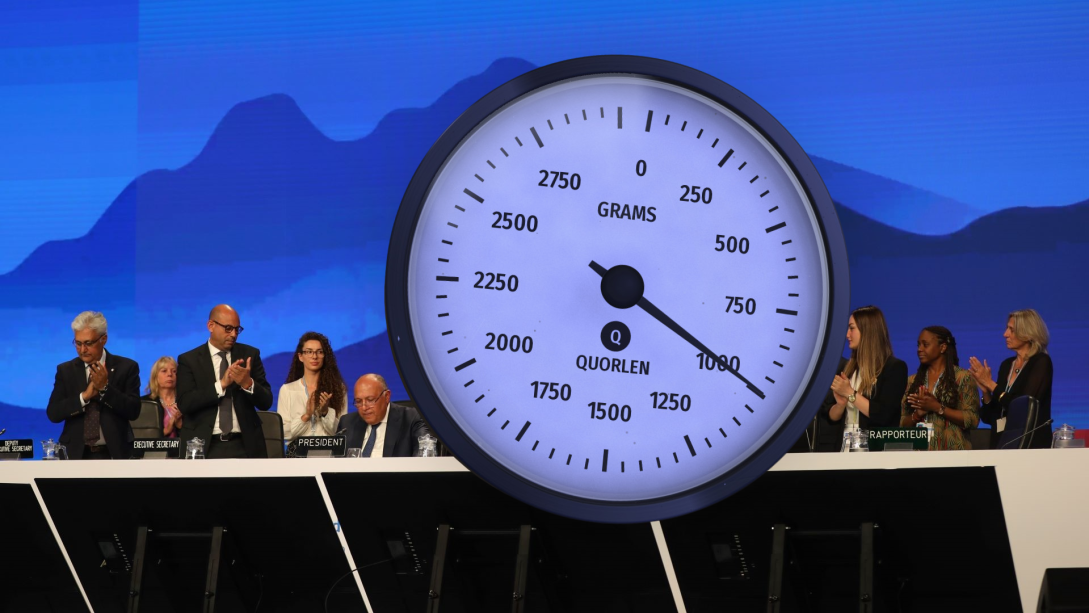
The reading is g 1000
